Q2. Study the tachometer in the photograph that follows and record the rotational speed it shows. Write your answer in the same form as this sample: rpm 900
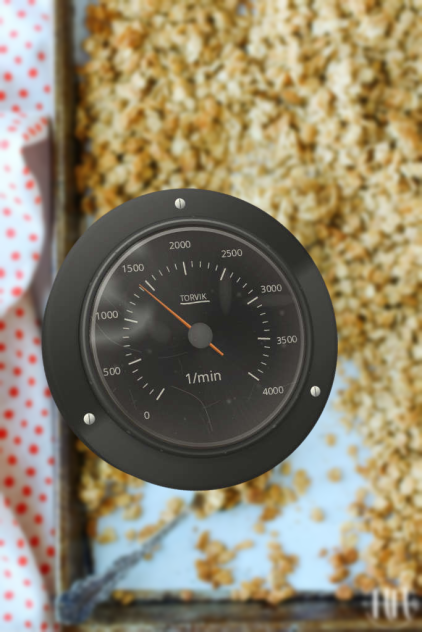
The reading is rpm 1400
